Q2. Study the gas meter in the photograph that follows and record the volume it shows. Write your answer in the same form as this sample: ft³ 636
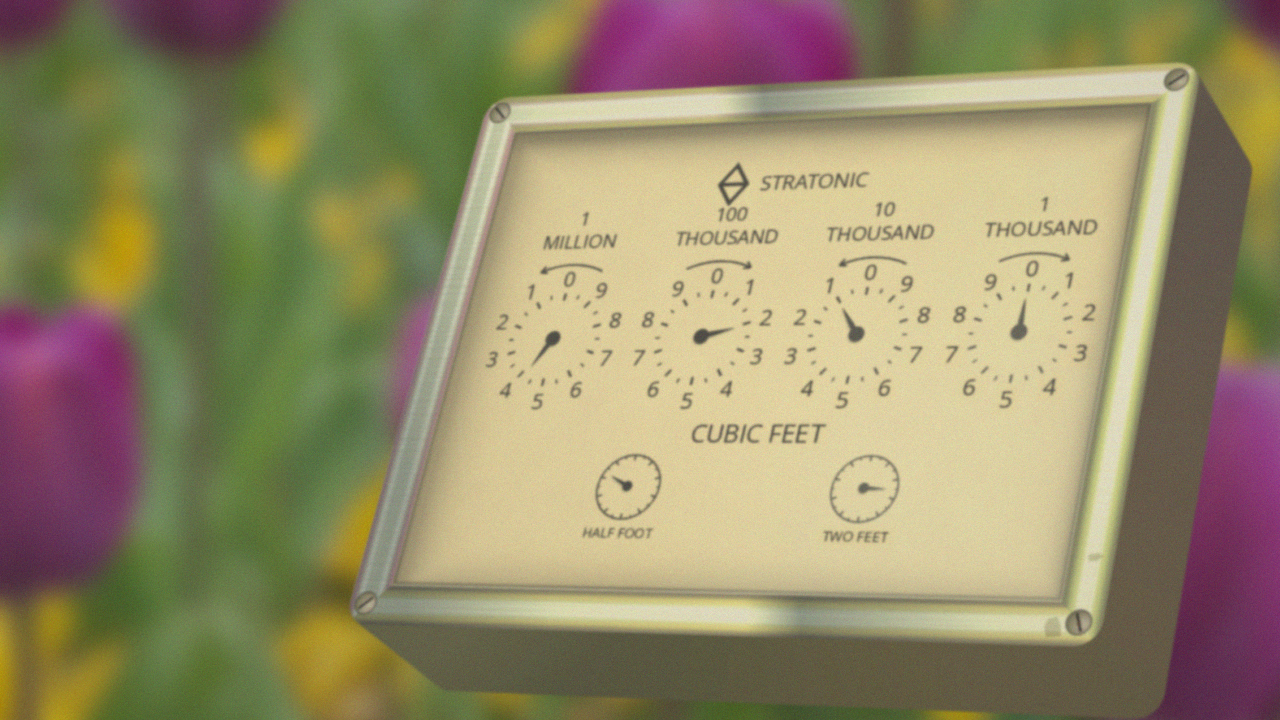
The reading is ft³ 421000
